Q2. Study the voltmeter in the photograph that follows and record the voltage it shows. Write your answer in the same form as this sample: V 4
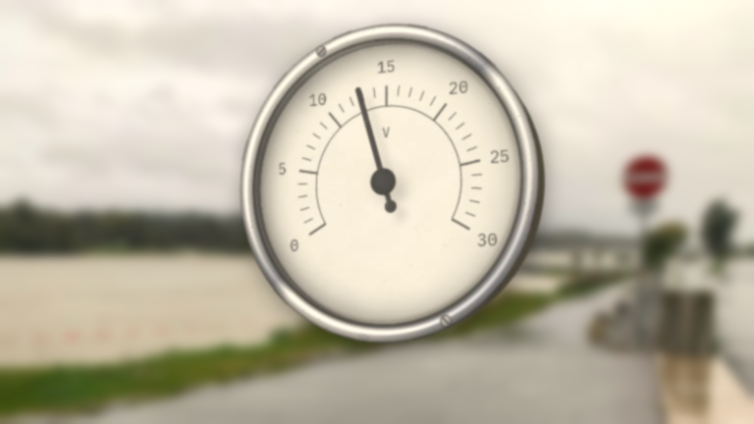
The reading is V 13
